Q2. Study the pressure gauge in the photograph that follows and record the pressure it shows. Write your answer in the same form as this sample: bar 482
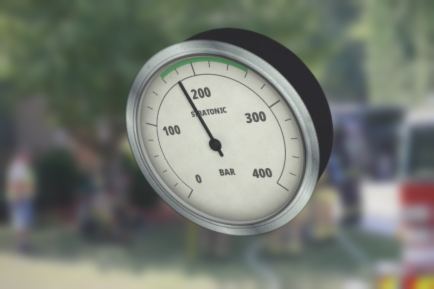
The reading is bar 180
